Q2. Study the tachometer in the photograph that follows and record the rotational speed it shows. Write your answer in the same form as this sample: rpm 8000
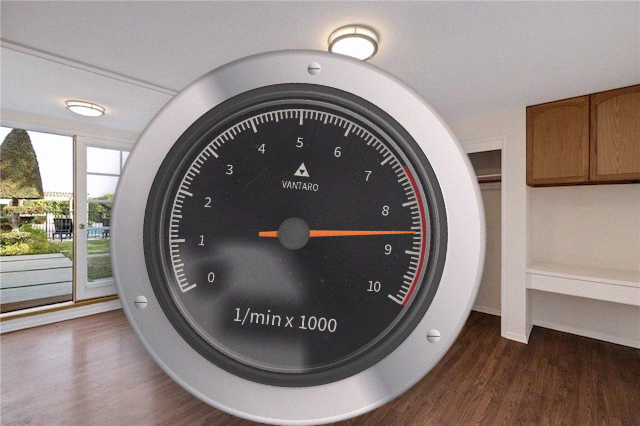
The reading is rpm 8600
